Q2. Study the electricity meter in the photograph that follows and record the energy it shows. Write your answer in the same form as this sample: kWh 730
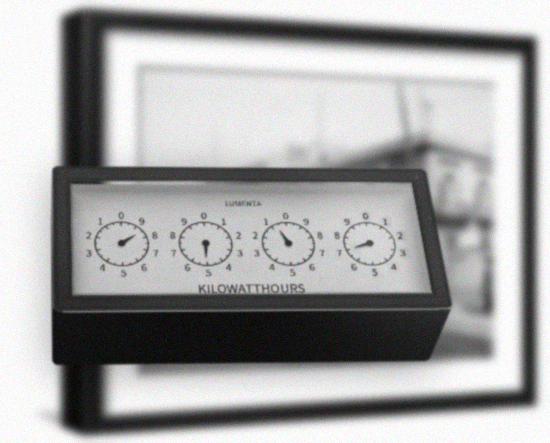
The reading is kWh 8507
